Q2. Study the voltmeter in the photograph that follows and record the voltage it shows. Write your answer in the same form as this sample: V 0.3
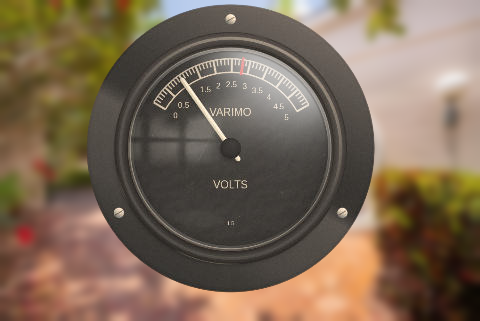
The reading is V 1
